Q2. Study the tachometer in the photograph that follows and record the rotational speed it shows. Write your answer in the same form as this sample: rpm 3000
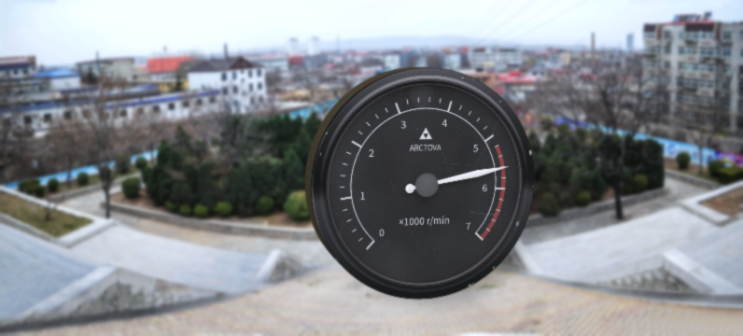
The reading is rpm 5600
